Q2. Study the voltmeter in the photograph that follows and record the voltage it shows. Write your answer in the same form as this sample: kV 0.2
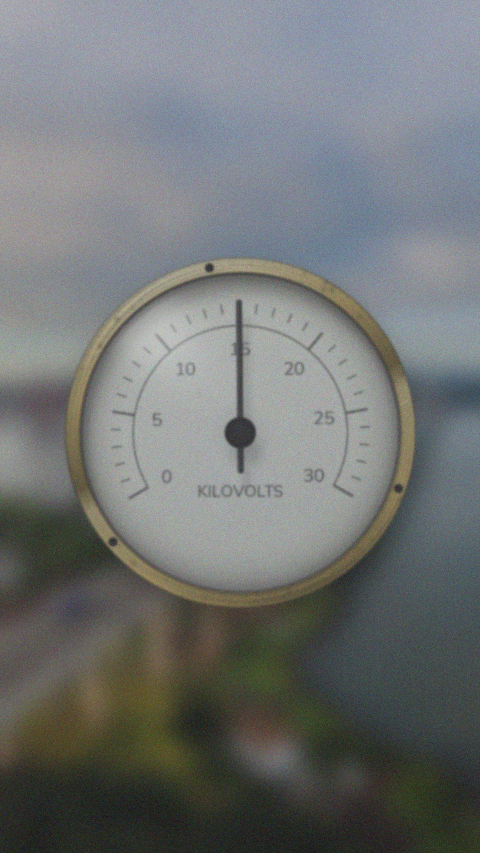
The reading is kV 15
